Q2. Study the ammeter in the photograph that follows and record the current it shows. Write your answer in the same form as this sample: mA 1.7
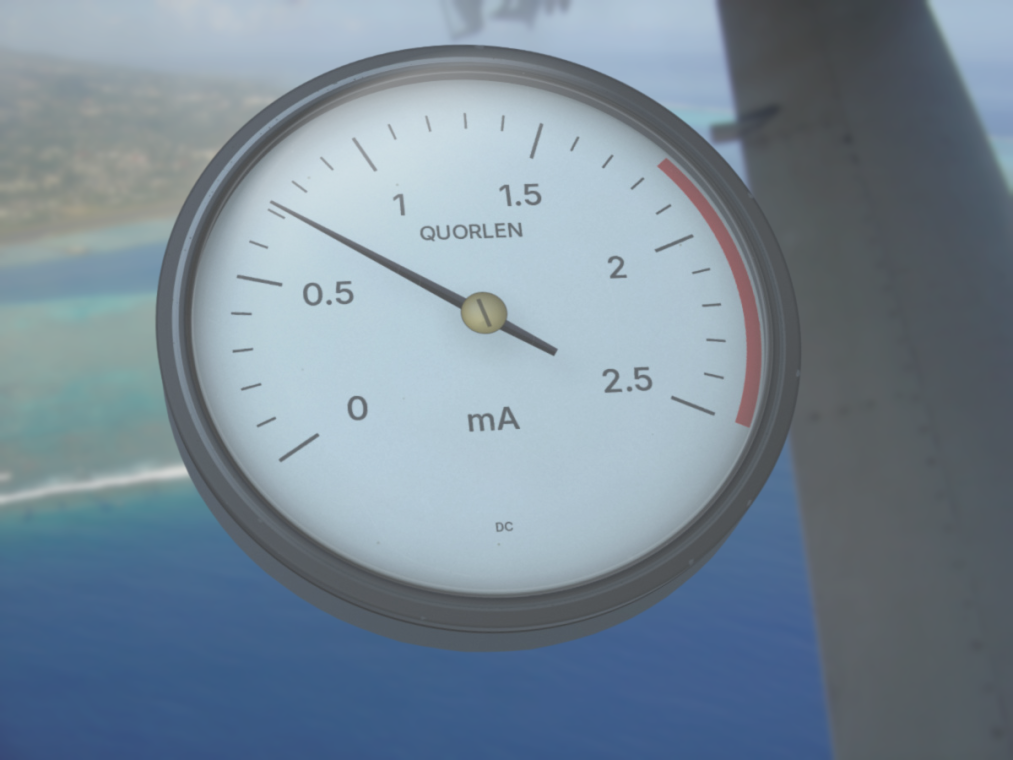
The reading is mA 0.7
